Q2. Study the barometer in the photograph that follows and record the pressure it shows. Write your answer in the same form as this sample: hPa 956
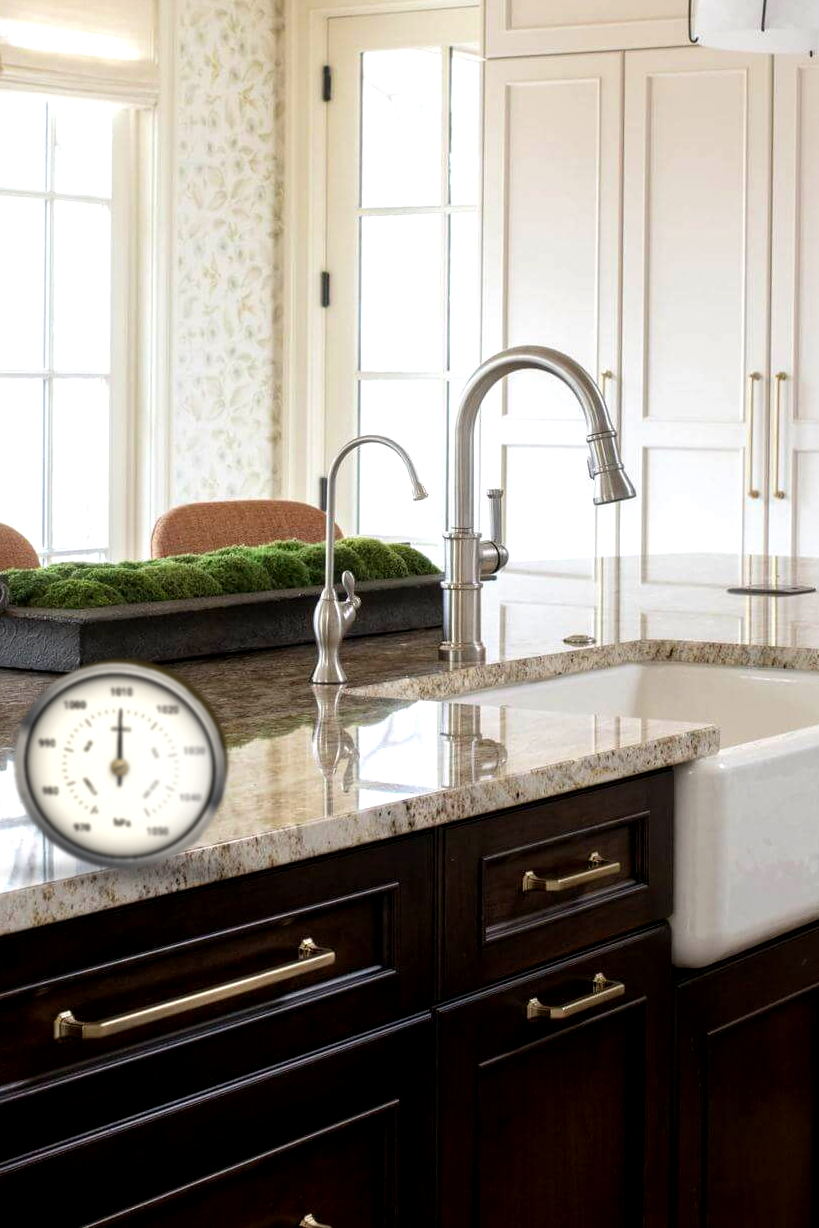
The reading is hPa 1010
